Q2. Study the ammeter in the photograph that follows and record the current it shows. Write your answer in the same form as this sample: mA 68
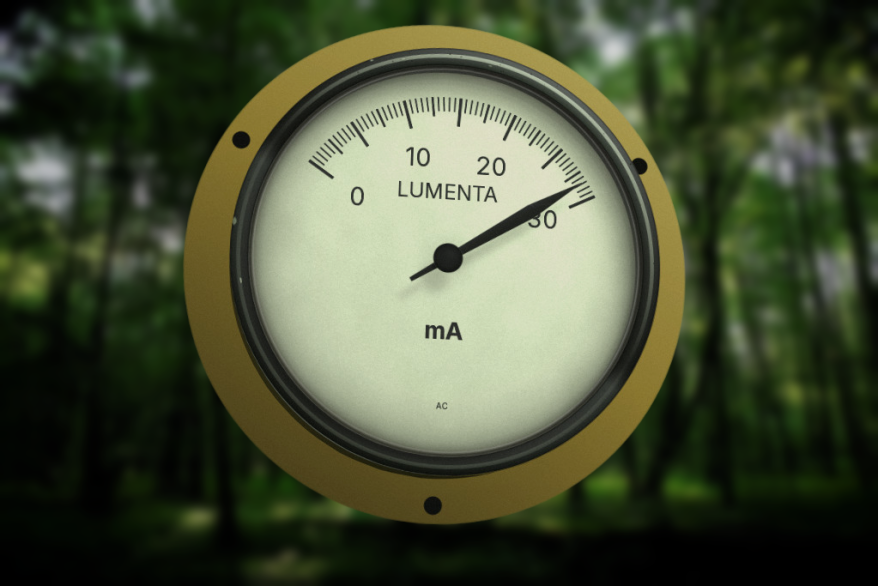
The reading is mA 28.5
